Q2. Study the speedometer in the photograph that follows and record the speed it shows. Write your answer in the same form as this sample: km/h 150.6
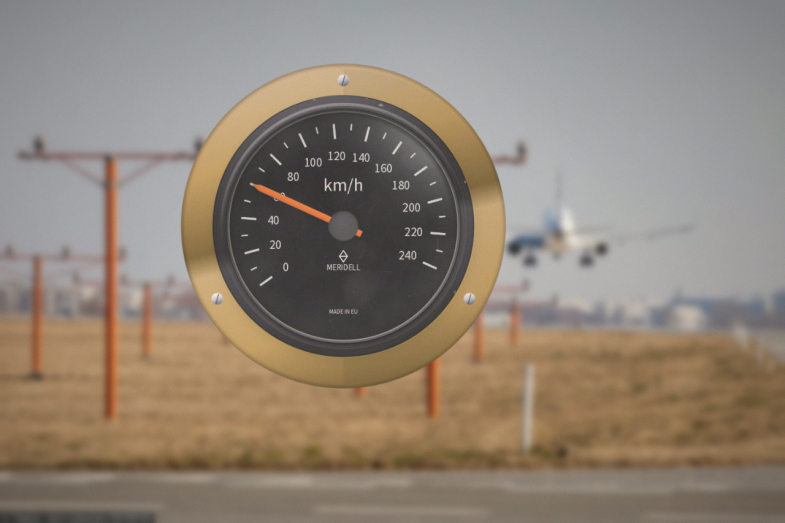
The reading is km/h 60
